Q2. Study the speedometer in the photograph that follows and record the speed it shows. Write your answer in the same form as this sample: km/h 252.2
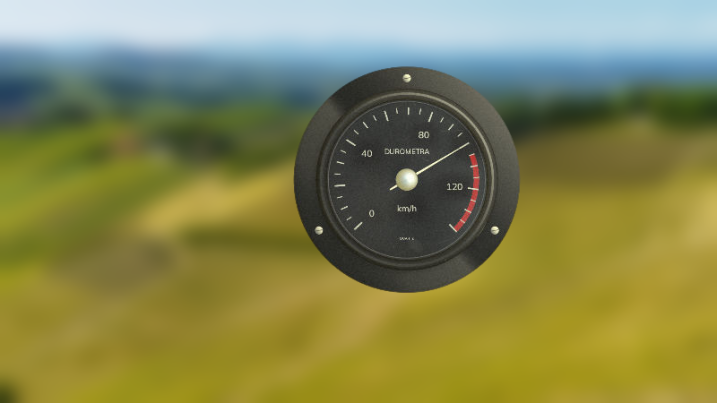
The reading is km/h 100
